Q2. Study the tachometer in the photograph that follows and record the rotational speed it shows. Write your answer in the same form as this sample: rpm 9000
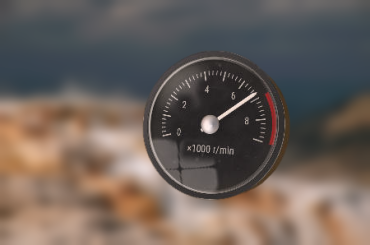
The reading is rpm 6800
